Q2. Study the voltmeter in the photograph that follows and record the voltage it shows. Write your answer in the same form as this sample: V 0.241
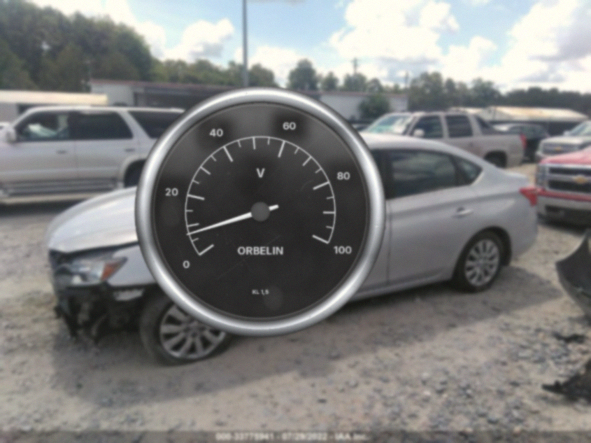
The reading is V 7.5
